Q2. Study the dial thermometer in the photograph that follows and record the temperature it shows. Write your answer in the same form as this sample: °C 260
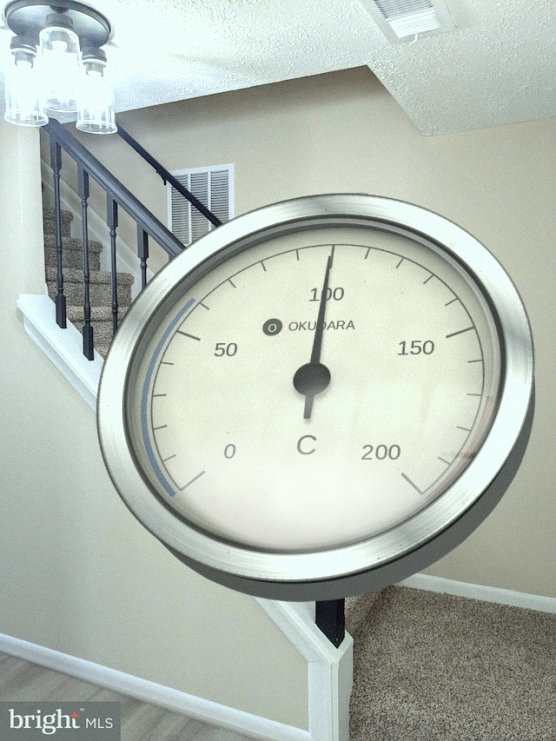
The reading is °C 100
